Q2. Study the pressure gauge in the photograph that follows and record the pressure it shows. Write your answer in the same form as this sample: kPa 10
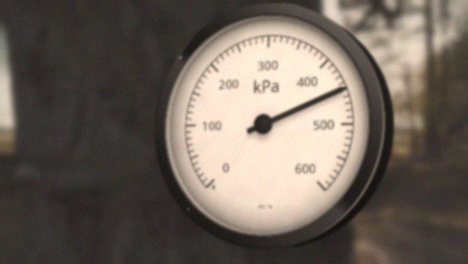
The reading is kPa 450
